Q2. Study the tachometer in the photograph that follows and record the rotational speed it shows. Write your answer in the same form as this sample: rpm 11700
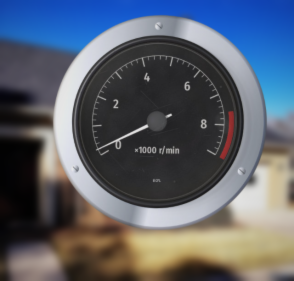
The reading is rpm 200
